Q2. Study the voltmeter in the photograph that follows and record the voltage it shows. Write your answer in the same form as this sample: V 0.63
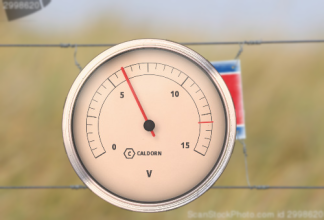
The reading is V 6
